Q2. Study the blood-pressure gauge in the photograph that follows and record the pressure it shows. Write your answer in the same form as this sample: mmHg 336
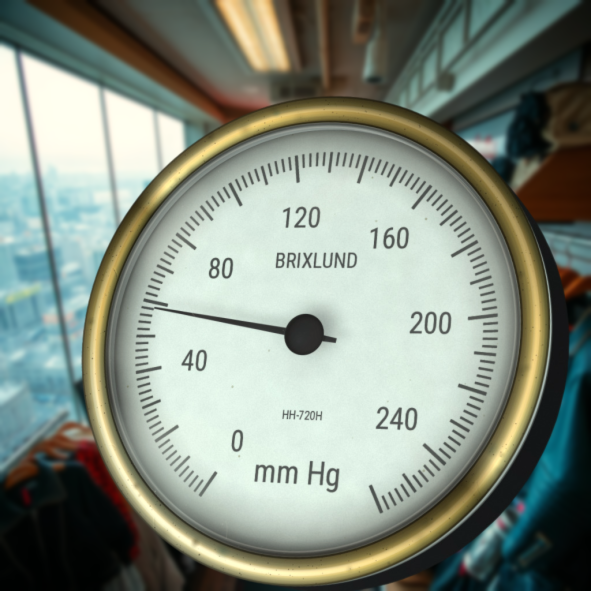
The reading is mmHg 58
